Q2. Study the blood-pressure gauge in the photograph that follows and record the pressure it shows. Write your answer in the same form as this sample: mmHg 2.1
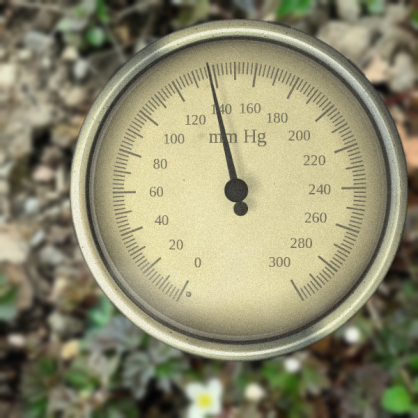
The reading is mmHg 138
